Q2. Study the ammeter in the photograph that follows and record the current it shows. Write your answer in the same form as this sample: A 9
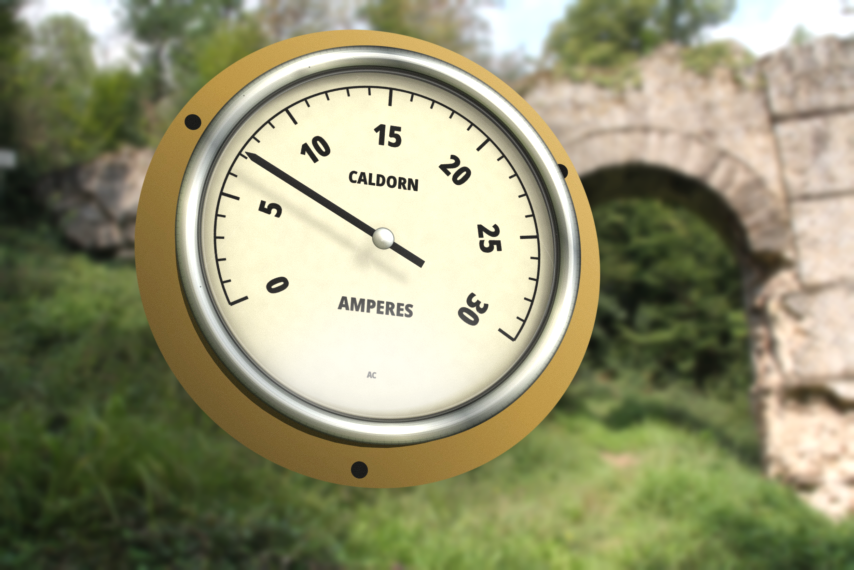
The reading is A 7
